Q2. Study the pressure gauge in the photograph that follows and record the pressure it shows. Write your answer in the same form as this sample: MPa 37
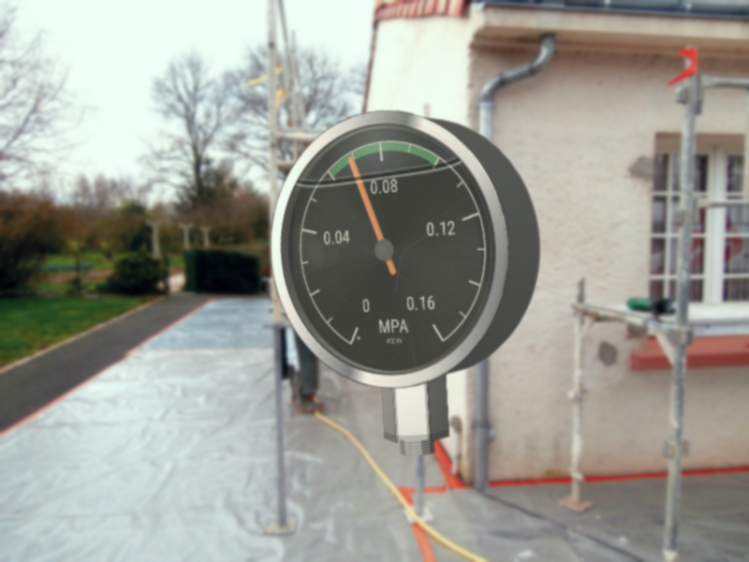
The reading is MPa 0.07
